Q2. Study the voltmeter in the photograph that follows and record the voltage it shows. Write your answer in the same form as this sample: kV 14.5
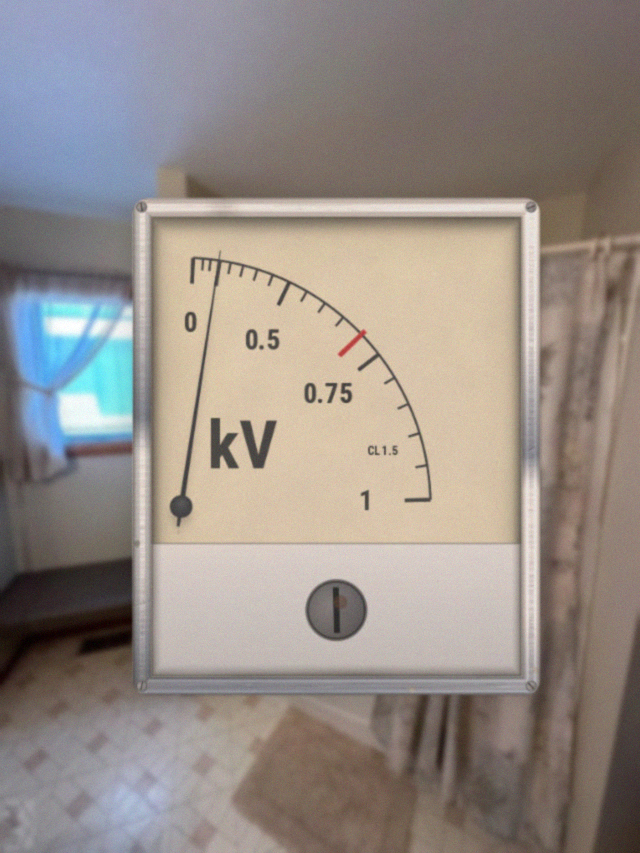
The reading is kV 0.25
